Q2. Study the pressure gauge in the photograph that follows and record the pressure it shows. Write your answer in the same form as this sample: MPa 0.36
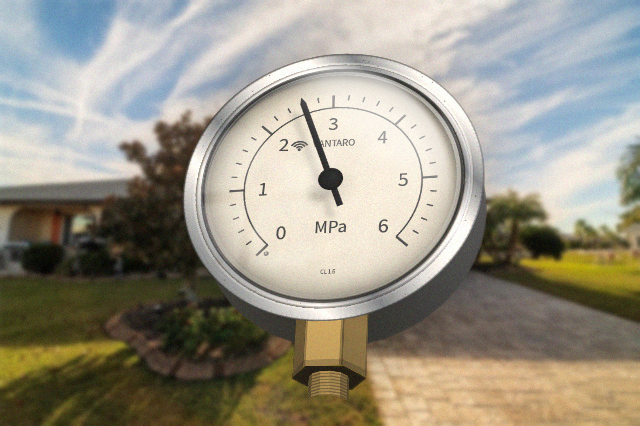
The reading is MPa 2.6
